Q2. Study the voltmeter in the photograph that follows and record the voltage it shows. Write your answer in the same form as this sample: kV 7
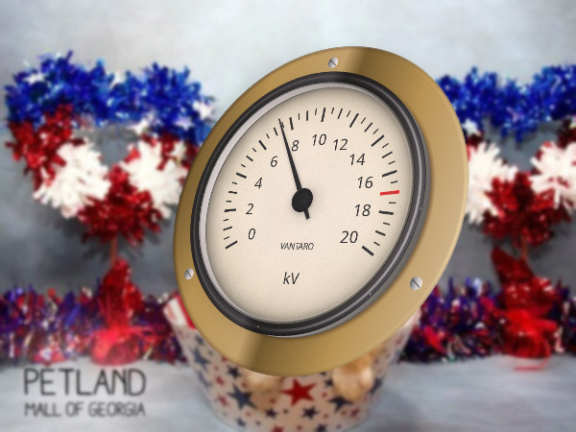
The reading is kV 7.5
